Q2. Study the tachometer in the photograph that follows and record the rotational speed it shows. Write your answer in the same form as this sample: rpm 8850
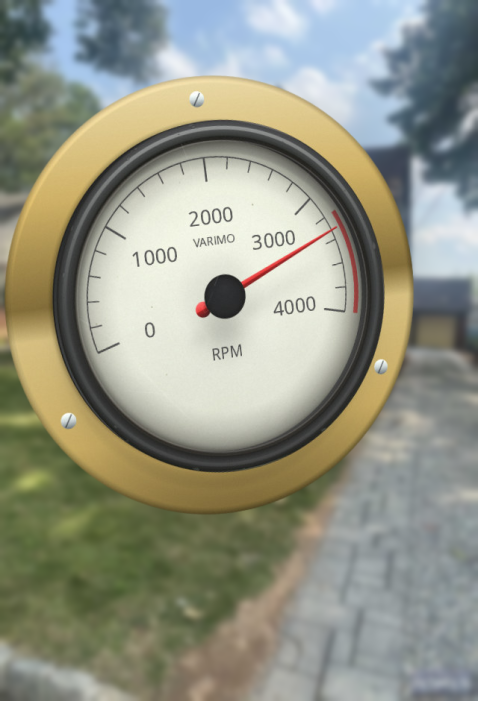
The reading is rpm 3300
